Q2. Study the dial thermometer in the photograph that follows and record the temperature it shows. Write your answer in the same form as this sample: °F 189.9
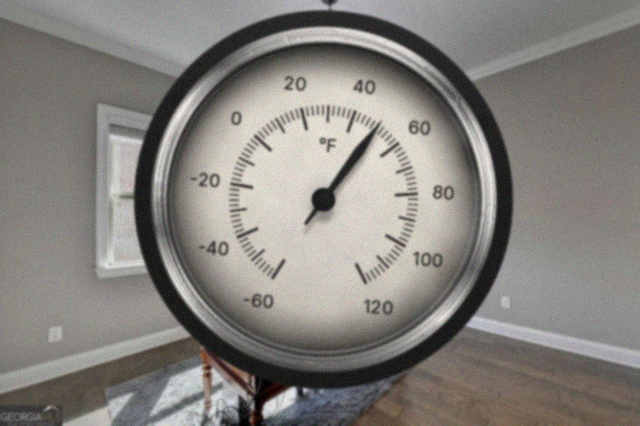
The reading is °F 50
